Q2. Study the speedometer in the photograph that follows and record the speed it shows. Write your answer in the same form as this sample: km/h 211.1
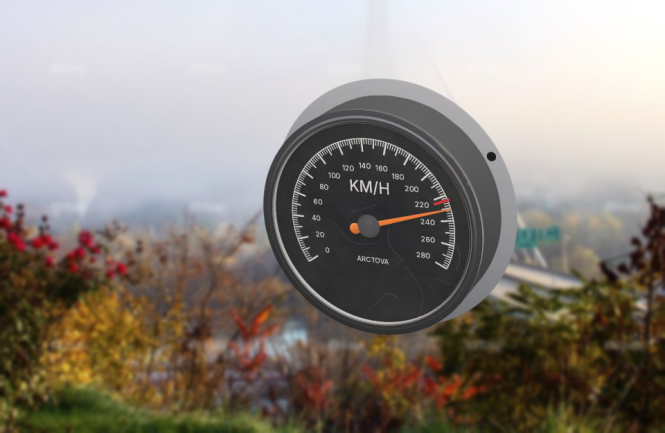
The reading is km/h 230
